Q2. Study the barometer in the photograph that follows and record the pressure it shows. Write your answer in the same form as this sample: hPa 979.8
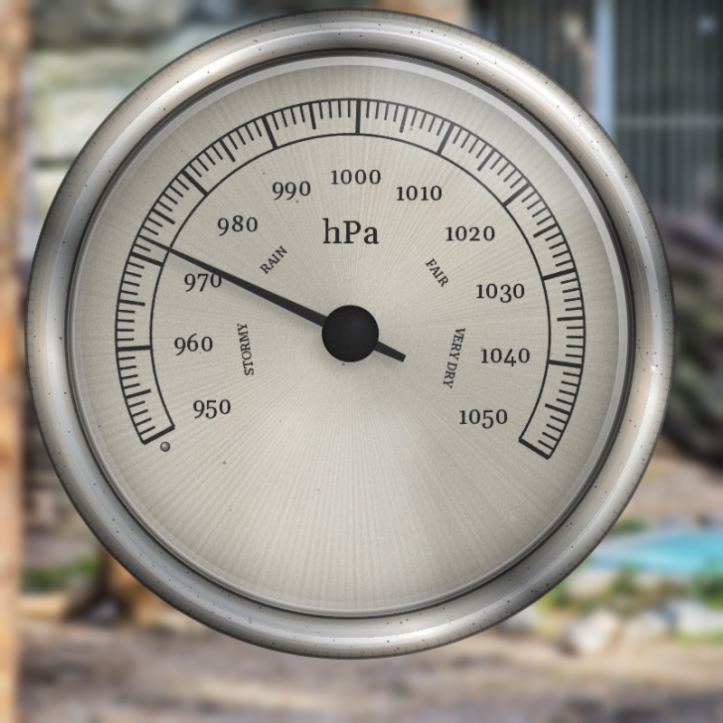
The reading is hPa 972
